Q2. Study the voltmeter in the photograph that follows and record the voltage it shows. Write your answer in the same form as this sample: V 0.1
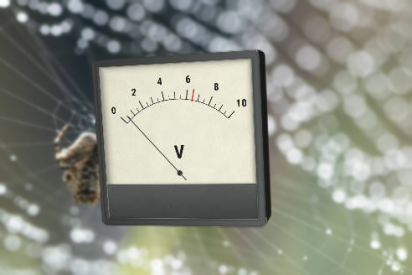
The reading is V 0.5
